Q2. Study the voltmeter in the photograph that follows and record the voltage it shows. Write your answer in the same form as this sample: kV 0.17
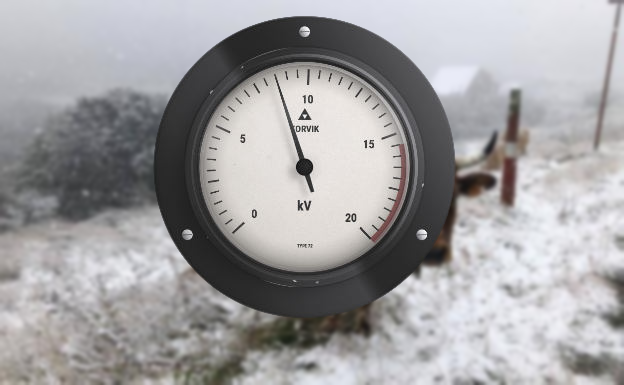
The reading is kV 8.5
